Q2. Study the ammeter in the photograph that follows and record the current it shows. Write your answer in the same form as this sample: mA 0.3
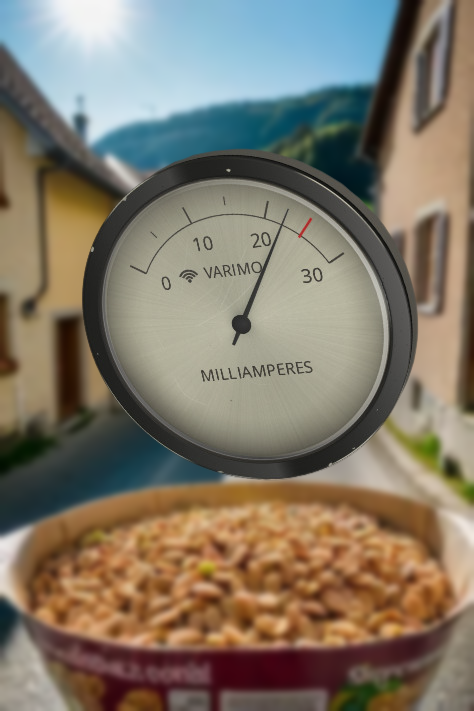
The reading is mA 22.5
